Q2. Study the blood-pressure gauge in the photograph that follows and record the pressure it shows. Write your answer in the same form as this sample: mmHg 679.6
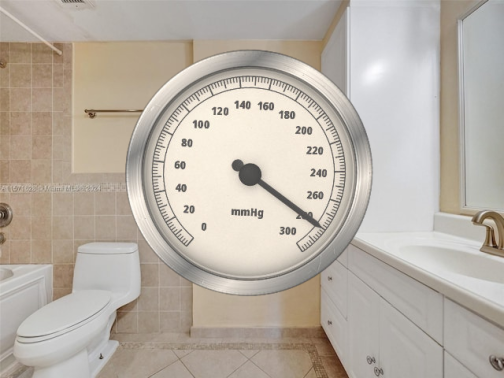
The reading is mmHg 280
